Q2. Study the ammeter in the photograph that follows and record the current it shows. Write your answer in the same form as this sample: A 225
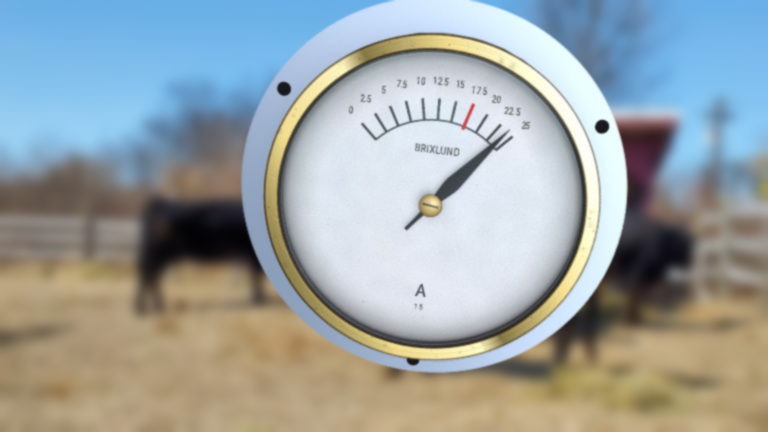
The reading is A 23.75
